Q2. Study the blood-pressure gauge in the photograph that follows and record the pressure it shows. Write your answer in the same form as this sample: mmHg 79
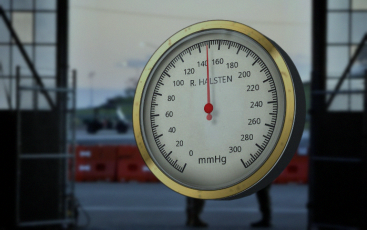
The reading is mmHg 150
